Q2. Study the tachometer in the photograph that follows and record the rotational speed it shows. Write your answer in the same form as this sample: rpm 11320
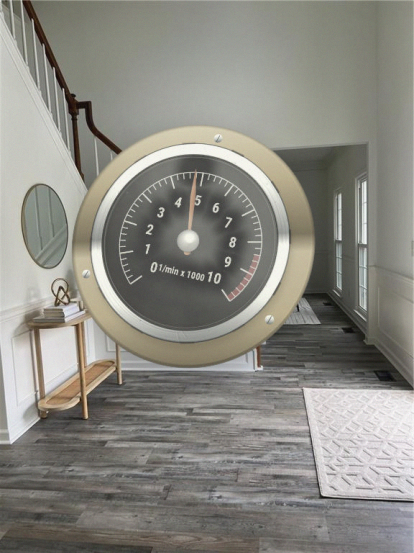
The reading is rpm 4800
